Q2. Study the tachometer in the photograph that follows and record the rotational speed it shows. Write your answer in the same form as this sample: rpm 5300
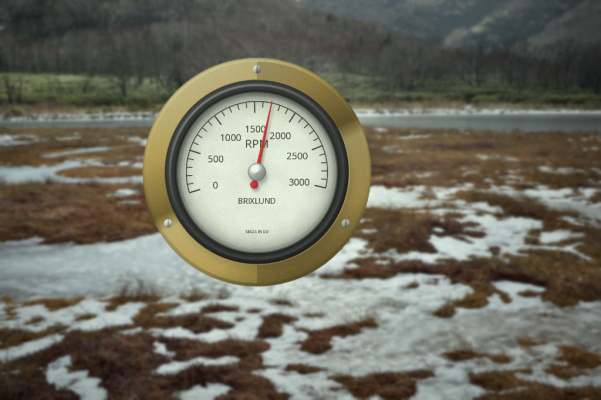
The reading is rpm 1700
